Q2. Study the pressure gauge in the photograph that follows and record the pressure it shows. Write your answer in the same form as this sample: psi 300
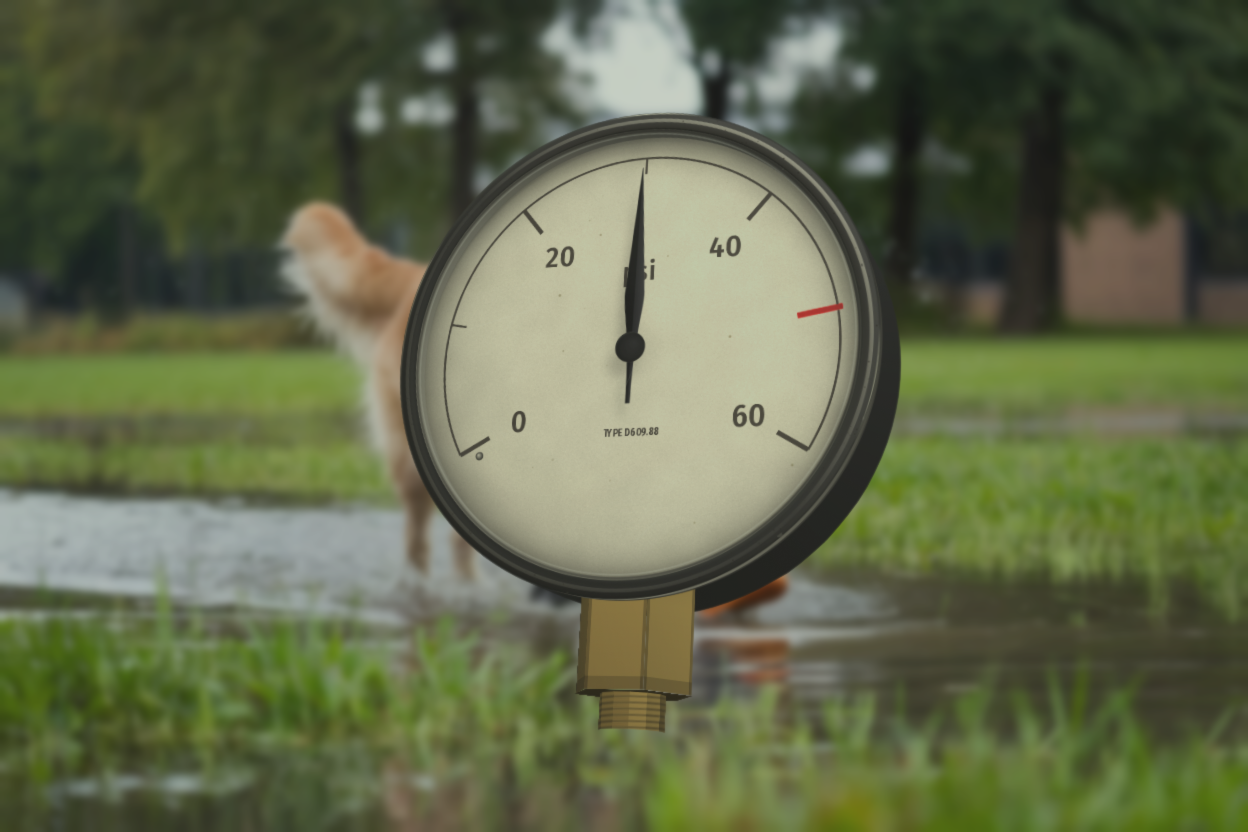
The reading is psi 30
